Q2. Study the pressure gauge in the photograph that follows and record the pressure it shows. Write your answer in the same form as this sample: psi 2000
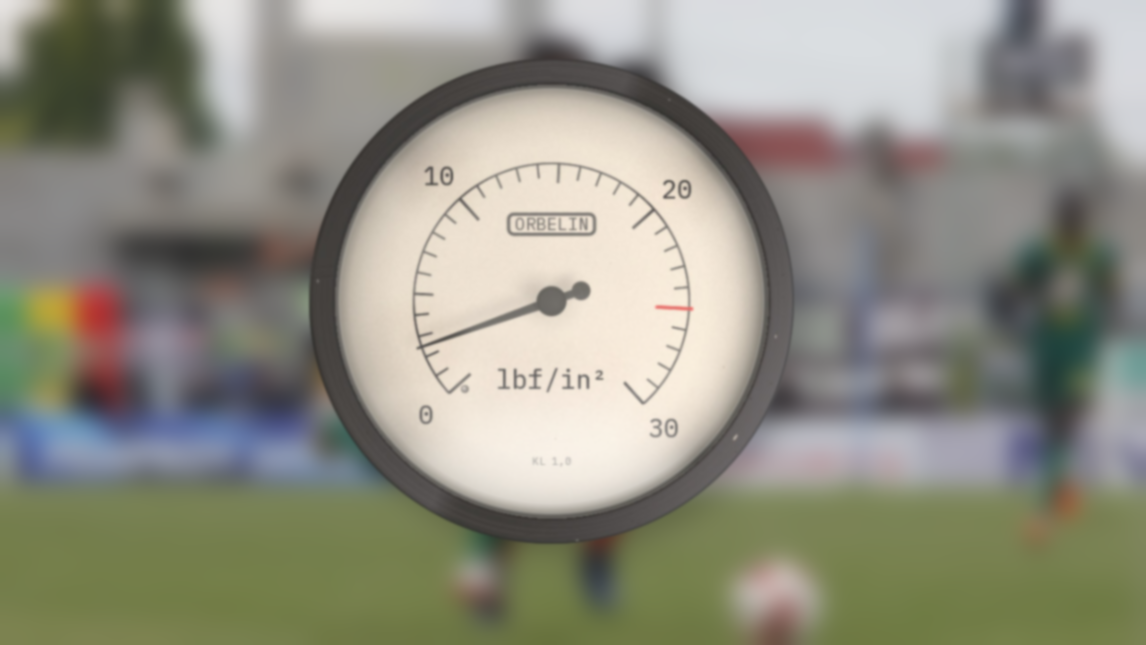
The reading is psi 2.5
